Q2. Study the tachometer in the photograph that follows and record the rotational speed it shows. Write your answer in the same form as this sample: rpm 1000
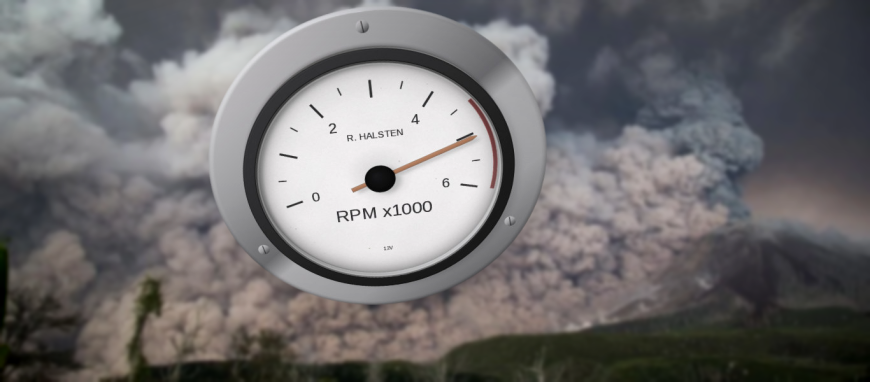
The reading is rpm 5000
